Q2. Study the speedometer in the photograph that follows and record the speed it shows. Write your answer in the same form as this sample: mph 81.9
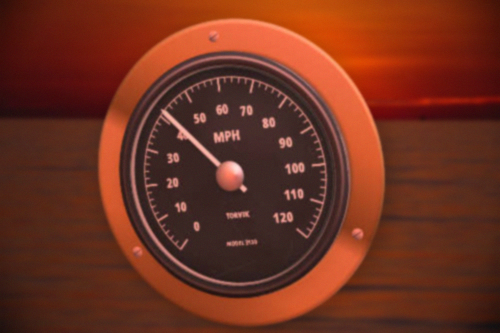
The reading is mph 42
